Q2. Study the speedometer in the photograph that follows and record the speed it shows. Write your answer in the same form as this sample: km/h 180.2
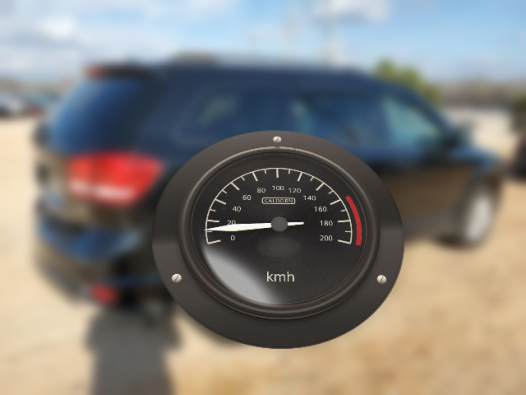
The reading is km/h 10
